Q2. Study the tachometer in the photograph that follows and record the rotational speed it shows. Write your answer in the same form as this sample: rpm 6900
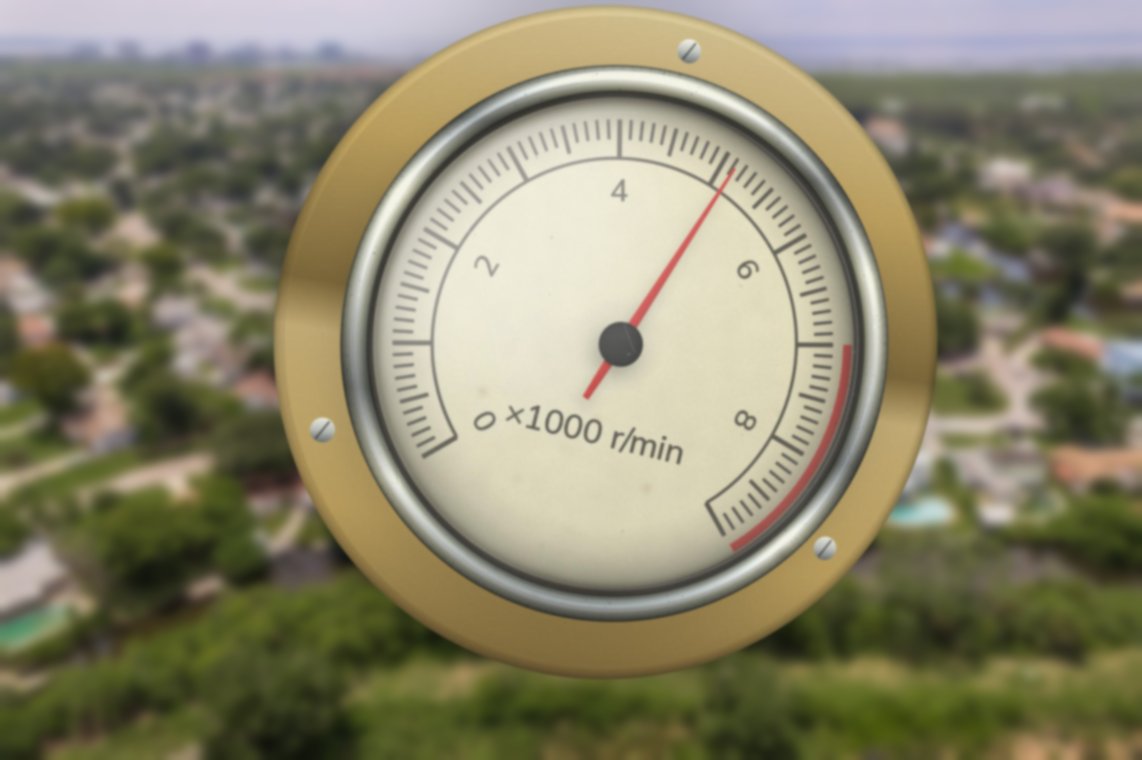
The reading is rpm 5100
